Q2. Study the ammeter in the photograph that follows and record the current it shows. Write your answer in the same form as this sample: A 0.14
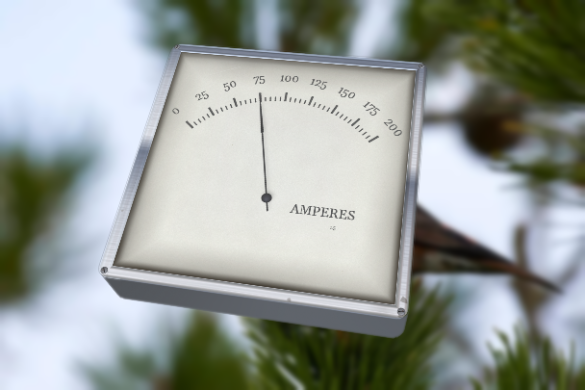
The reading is A 75
